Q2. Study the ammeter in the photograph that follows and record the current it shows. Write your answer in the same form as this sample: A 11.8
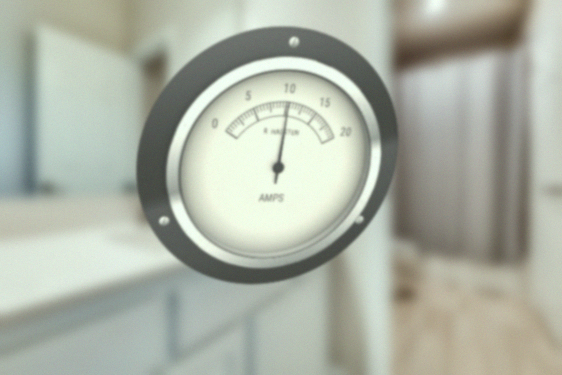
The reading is A 10
